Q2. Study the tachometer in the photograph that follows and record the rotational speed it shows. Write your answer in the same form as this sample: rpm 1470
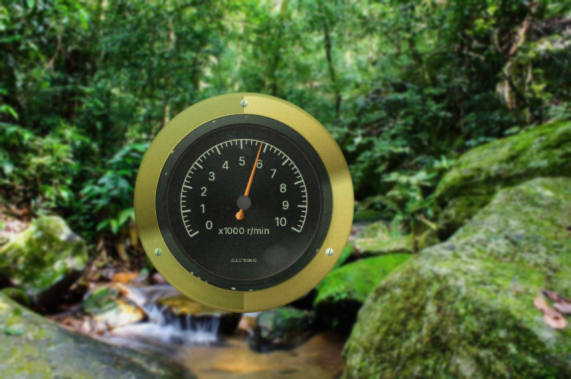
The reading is rpm 5800
